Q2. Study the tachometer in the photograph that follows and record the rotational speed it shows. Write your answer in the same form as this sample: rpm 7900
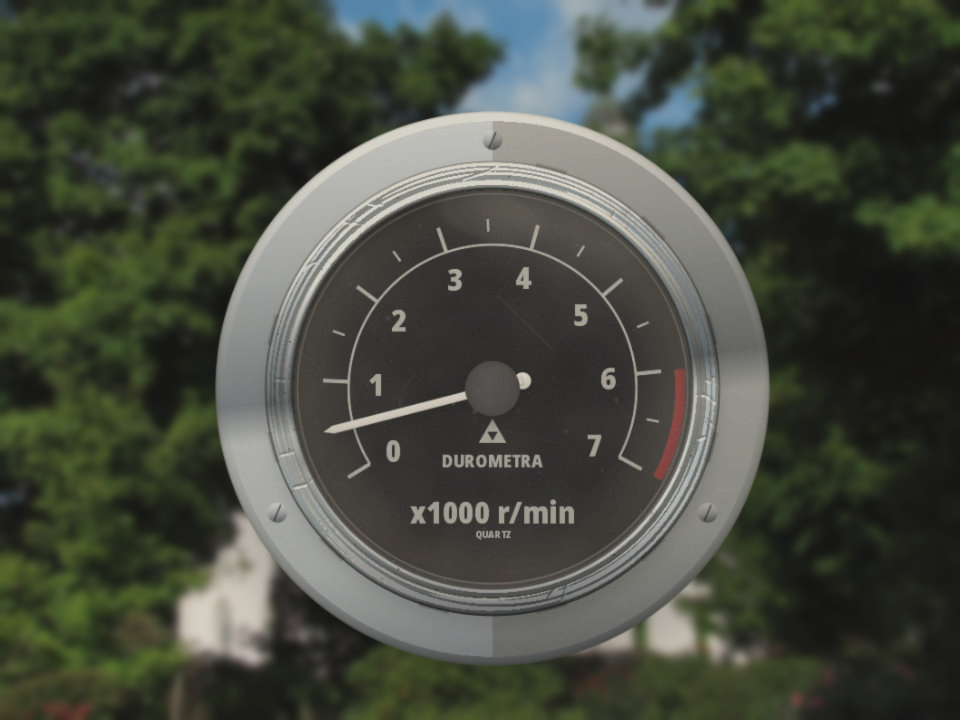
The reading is rpm 500
